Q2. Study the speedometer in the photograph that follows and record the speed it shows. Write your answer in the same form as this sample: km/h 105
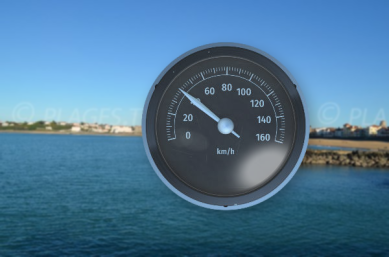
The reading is km/h 40
